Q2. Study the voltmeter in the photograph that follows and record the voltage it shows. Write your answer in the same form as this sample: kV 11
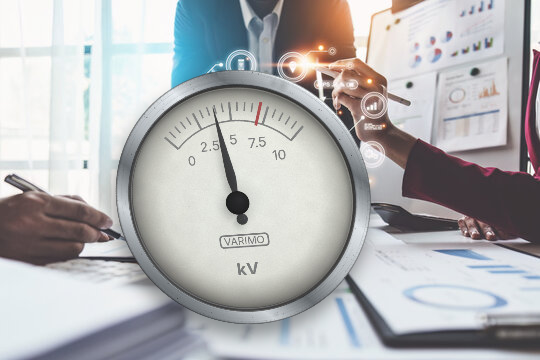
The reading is kV 4
